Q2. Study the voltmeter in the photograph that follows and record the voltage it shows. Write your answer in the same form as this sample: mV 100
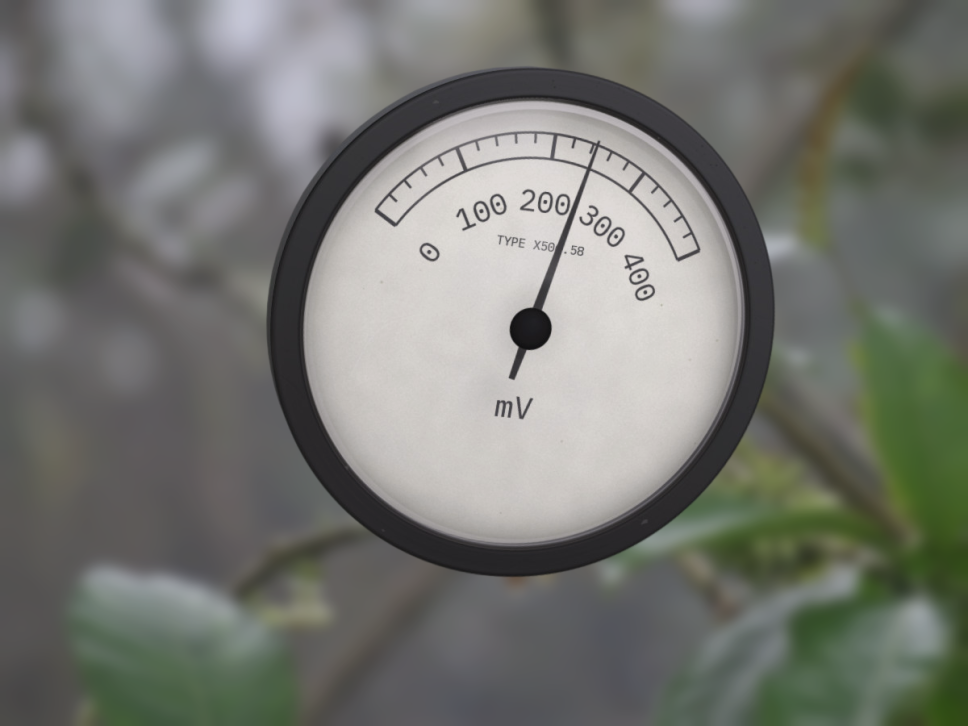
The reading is mV 240
